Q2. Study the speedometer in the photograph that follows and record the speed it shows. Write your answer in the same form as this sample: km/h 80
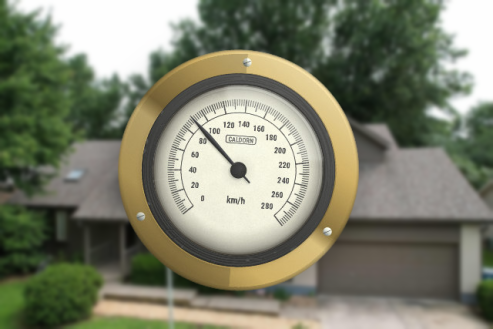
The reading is km/h 90
